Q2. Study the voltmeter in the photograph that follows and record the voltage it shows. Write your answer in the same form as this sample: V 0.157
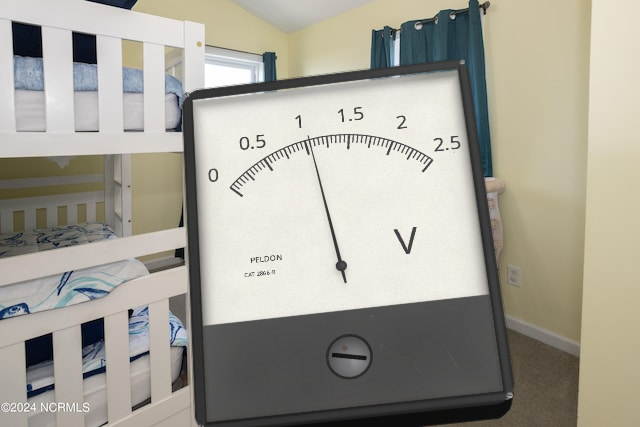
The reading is V 1.05
